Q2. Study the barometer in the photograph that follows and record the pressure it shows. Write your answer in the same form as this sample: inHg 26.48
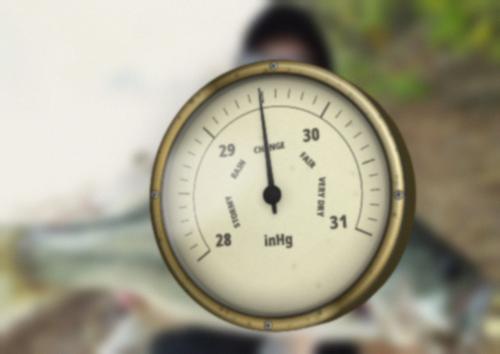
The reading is inHg 29.5
